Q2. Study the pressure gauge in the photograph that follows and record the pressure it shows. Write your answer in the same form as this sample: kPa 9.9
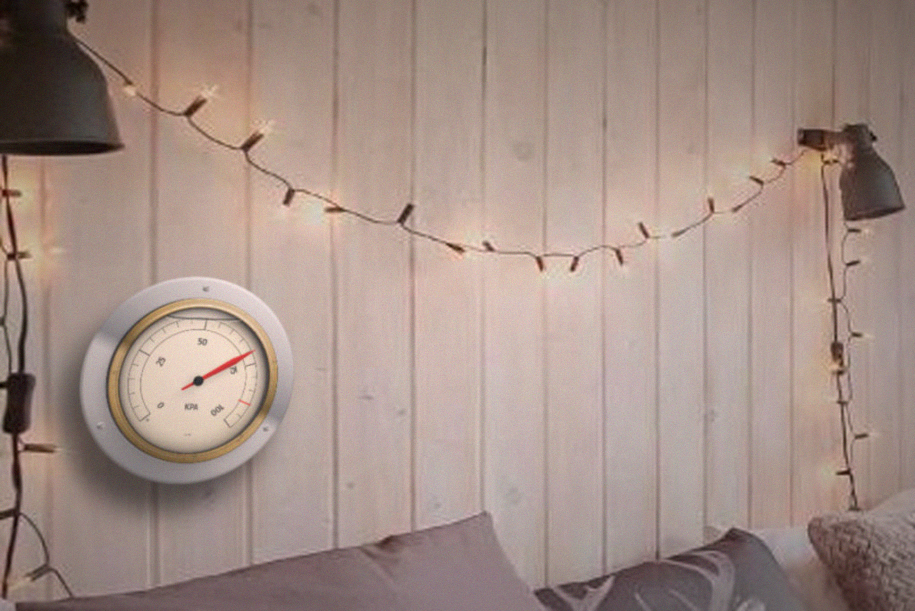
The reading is kPa 70
